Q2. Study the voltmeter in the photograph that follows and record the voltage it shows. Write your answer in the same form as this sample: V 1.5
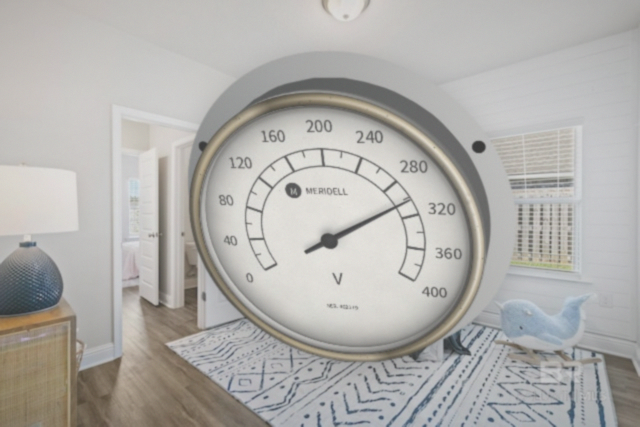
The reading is V 300
